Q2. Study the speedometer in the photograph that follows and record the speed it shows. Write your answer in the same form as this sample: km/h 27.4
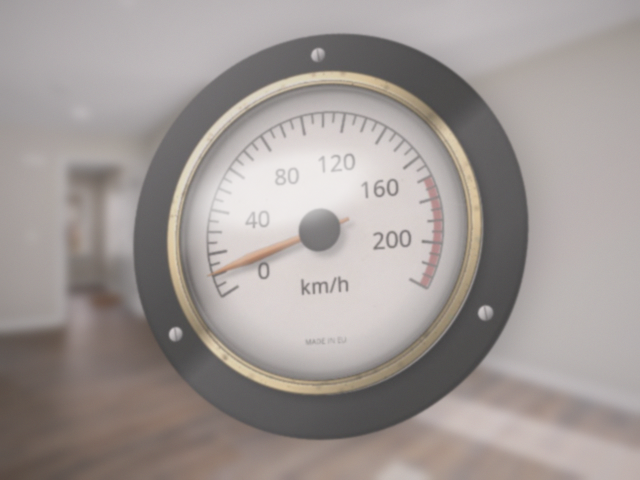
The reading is km/h 10
